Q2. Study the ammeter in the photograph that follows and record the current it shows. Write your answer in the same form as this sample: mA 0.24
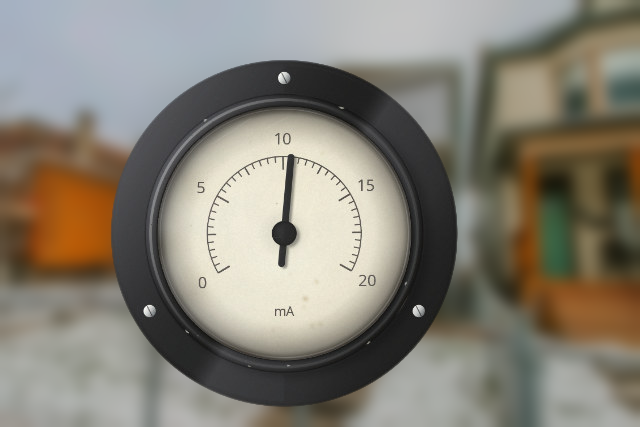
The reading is mA 10.5
